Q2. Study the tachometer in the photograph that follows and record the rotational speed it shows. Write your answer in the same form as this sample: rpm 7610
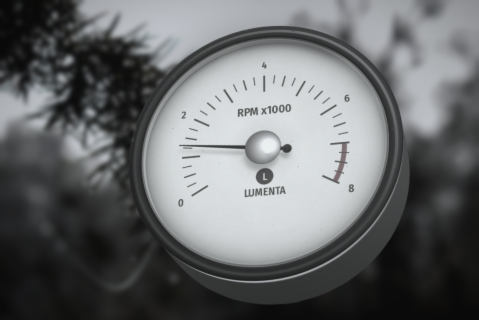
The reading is rpm 1250
